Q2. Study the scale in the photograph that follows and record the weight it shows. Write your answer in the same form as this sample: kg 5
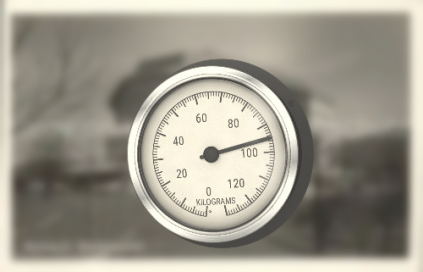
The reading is kg 95
